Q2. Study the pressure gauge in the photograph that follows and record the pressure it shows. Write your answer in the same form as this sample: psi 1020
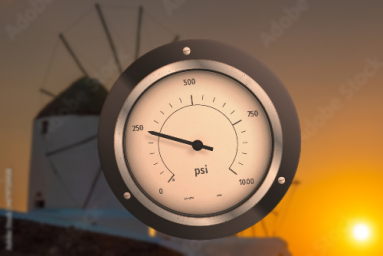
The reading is psi 250
